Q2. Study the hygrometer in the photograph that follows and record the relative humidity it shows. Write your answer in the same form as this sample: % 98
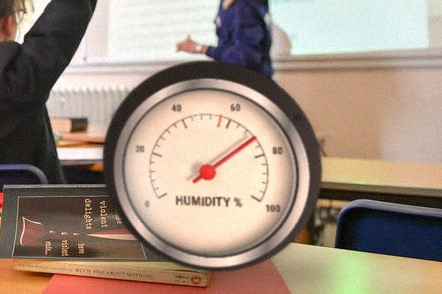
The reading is % 72
